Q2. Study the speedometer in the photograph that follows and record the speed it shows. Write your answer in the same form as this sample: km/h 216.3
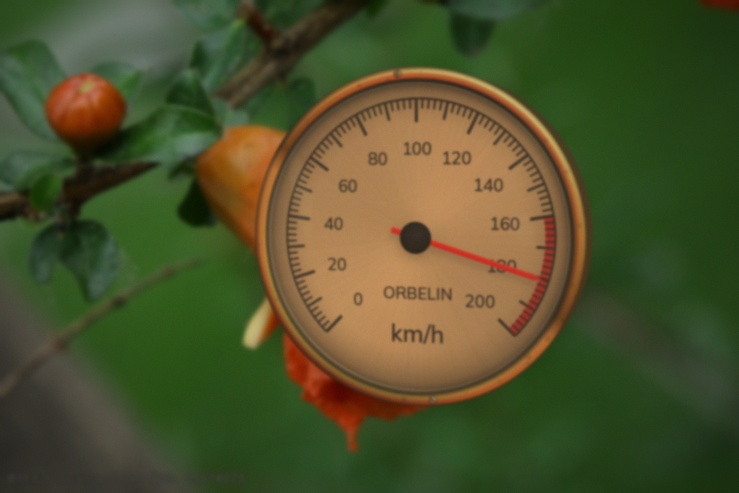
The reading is km/h 180
